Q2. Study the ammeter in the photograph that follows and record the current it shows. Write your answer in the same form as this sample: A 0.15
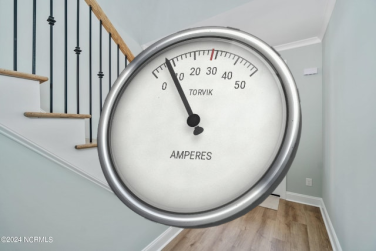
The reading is A 8
